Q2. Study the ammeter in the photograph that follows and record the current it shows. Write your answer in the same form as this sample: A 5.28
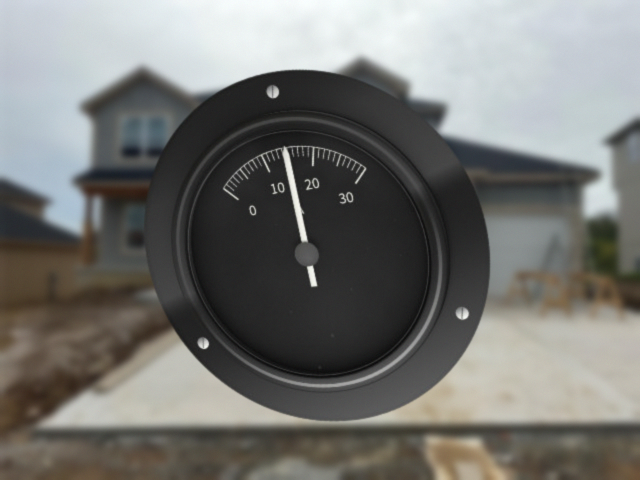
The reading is A 15
